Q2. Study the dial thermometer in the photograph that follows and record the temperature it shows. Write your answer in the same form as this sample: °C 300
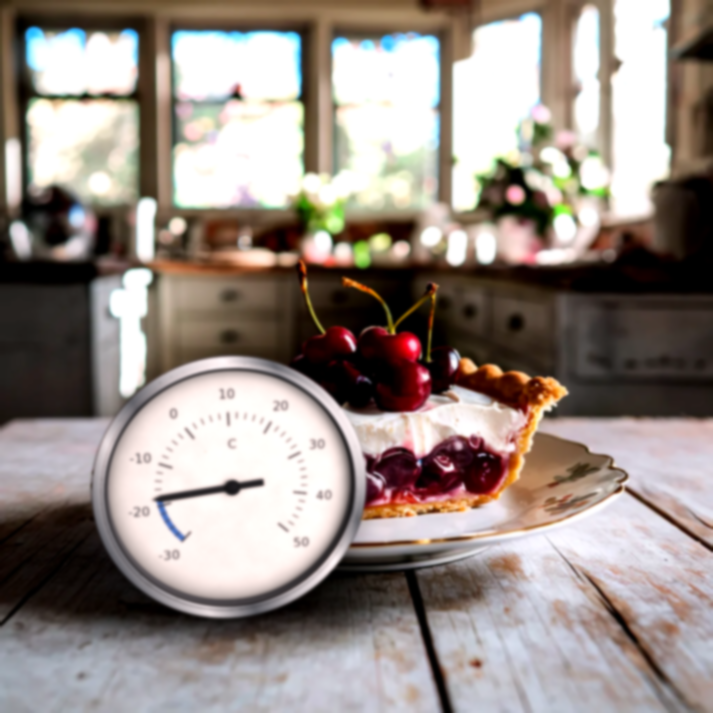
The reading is °C -18
